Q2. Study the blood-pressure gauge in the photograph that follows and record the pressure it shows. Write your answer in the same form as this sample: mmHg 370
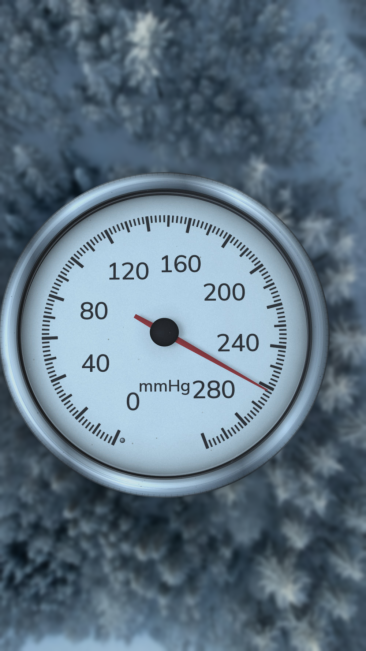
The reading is mmHg 262
